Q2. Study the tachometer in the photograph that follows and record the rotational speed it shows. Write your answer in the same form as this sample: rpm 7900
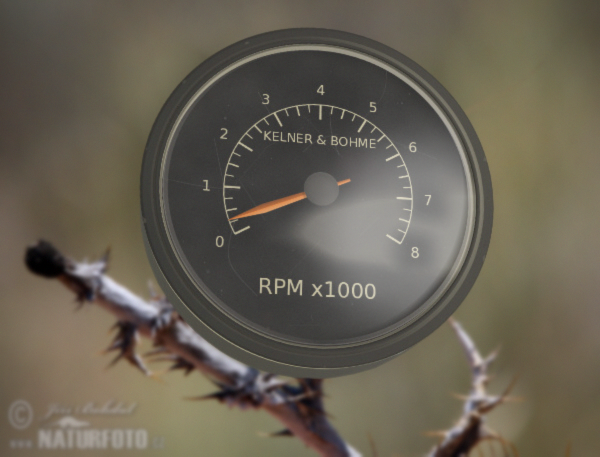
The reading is rpm 250
